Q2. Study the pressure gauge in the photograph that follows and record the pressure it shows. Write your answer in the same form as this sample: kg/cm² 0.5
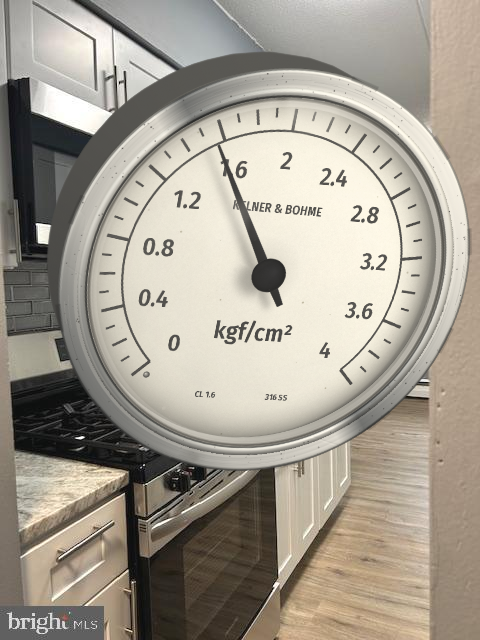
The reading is kg/cm² 1.55
